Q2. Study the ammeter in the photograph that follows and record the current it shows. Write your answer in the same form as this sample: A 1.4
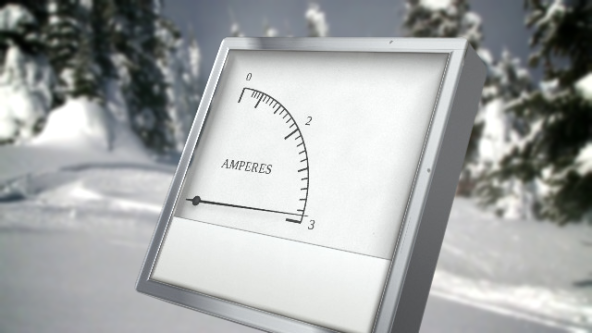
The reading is A 2.95
